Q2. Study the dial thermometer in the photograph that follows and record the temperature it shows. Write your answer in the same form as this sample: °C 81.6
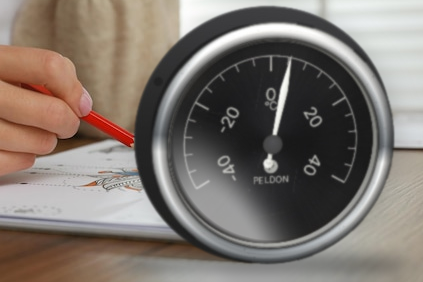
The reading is °C 4
